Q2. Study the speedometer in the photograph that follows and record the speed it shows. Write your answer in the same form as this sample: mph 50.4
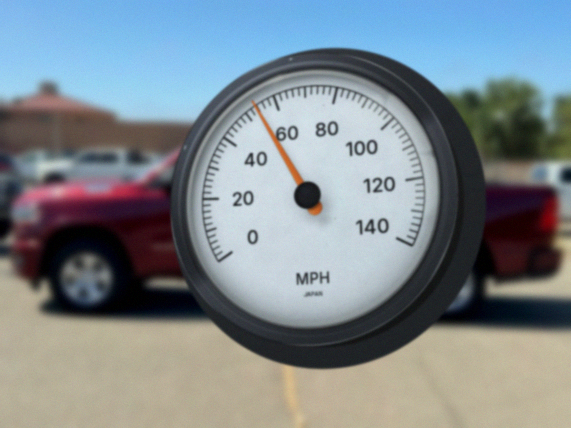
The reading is mph 54
